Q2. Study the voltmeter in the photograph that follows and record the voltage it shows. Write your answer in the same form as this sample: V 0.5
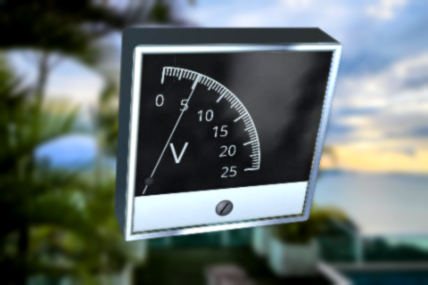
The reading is V 5
